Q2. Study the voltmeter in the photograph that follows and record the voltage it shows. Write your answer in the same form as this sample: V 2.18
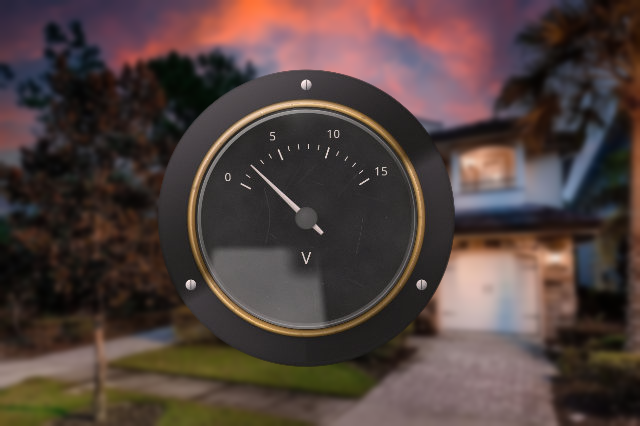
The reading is V 2
